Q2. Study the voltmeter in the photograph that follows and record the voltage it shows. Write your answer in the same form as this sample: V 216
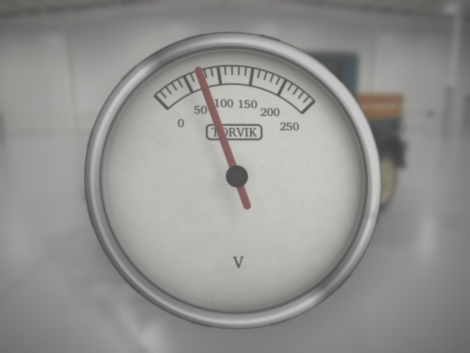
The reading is V 70
